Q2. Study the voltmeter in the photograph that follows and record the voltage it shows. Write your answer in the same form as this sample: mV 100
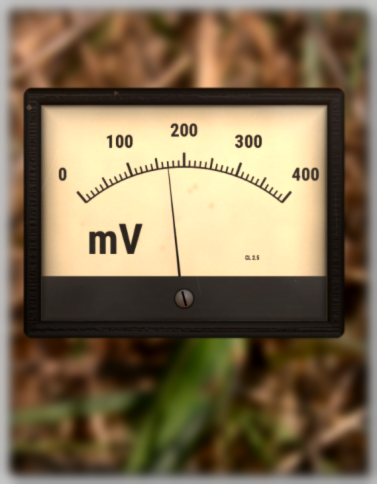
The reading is mV 170
